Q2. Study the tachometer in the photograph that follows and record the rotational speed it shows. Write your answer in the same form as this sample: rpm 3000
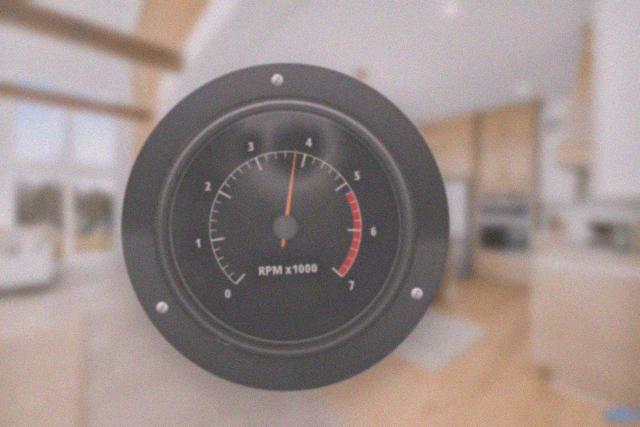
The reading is rpm 3800
